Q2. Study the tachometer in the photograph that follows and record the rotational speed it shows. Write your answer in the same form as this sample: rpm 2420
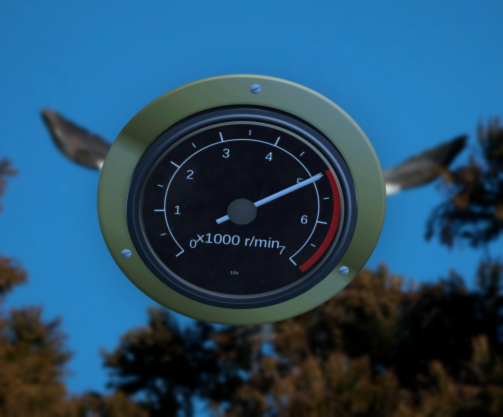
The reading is rpm 5000
